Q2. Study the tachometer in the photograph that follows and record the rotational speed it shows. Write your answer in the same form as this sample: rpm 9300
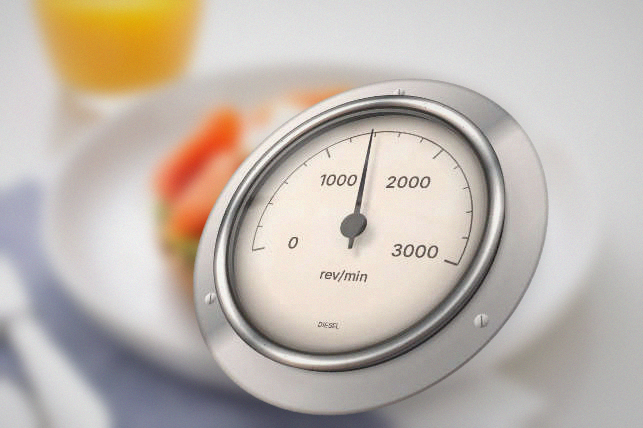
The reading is rpm 1400
